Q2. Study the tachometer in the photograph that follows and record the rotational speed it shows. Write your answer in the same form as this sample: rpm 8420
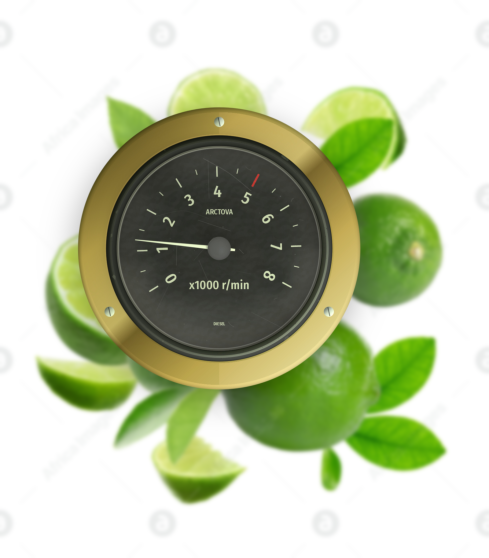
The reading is rpm 1250
